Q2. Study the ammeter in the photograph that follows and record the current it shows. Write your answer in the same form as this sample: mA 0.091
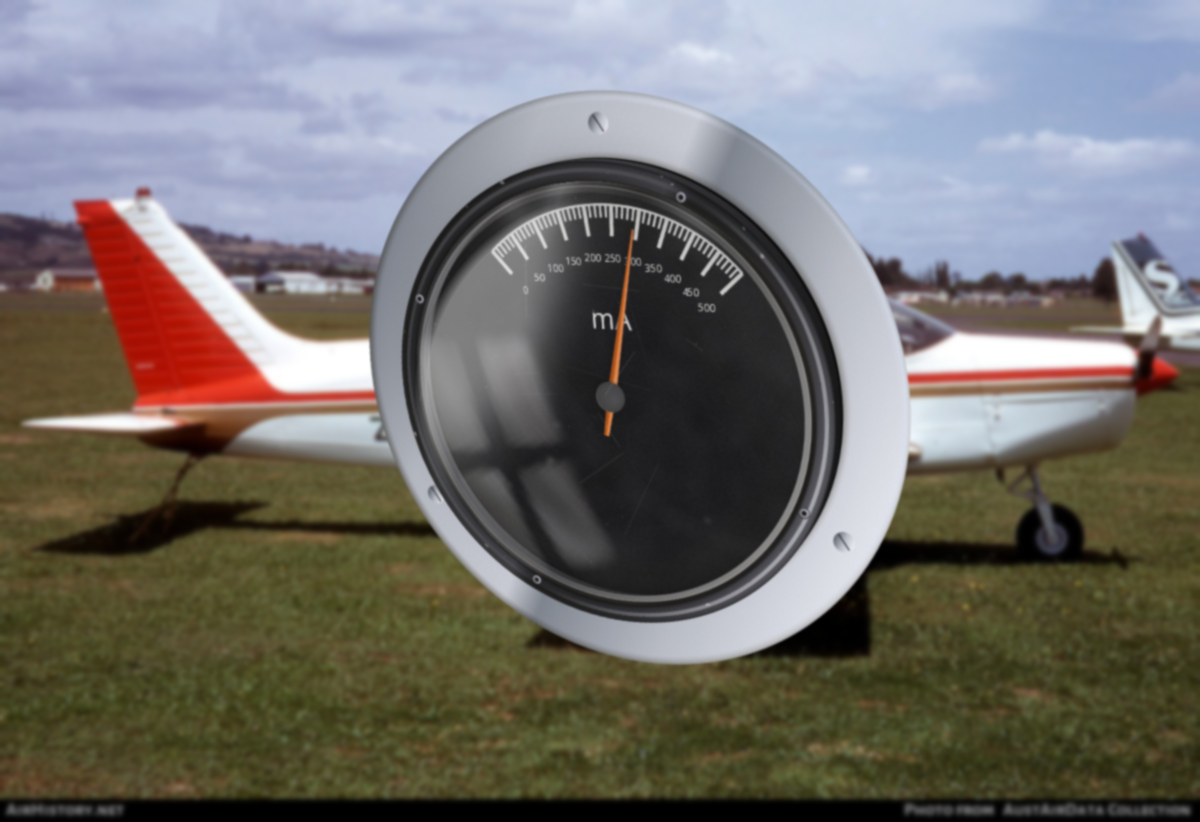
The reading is mA 300
